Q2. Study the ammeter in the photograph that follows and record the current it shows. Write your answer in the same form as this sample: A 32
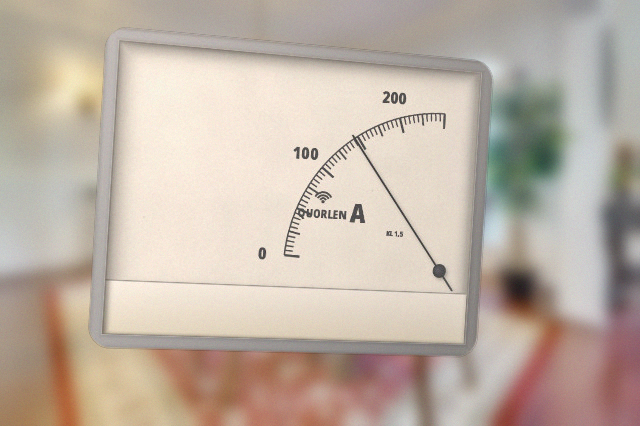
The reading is A 145
